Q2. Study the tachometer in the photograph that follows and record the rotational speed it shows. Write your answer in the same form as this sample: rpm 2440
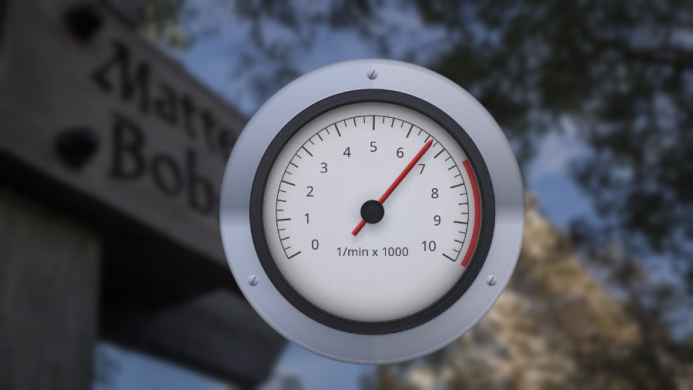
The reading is rpm 6625
